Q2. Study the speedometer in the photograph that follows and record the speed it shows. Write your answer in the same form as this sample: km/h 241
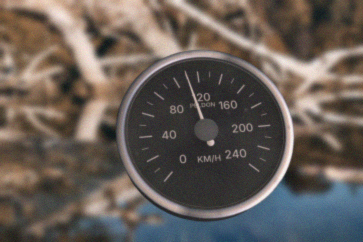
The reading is km/h 110
